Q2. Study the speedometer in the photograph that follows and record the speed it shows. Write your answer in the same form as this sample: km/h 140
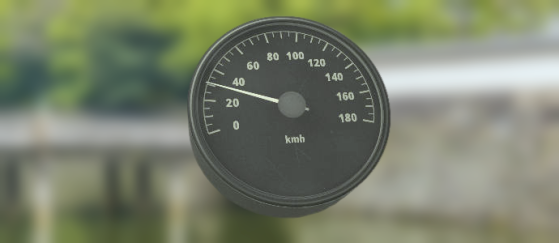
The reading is km/h 30
